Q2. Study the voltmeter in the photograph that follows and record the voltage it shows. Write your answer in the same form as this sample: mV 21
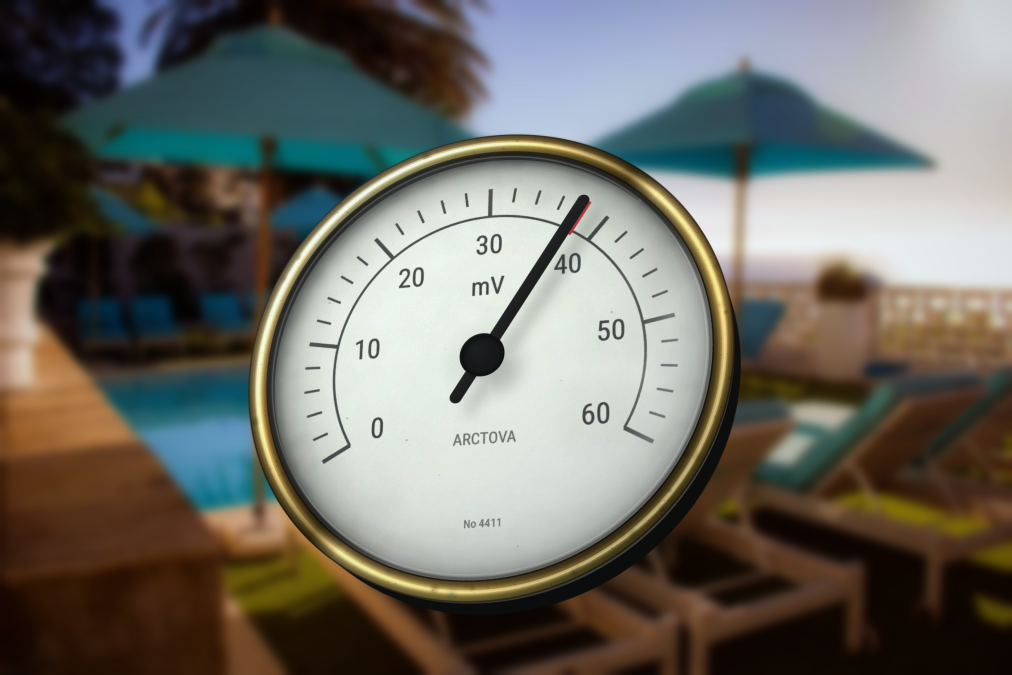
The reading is mV 38
